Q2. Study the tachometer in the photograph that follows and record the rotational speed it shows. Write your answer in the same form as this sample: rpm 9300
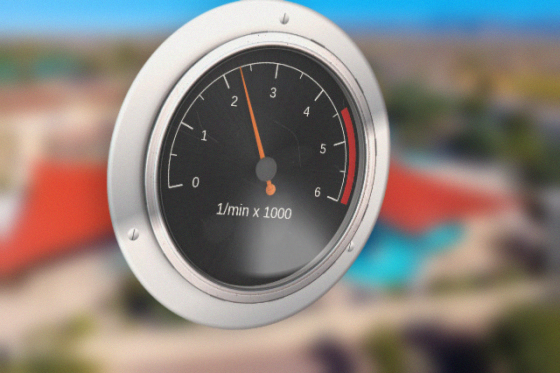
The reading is rpm 2250
